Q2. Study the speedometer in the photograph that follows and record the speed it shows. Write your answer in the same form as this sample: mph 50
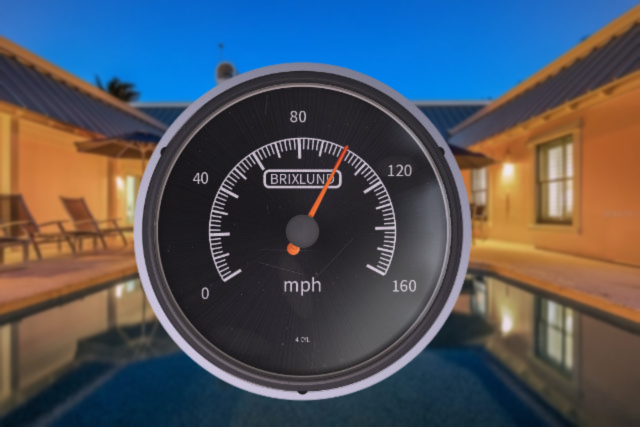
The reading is mph 100
